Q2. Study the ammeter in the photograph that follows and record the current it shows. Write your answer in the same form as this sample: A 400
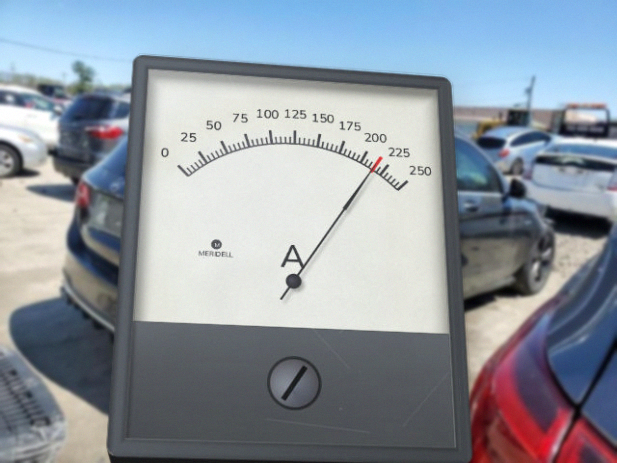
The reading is A 215
